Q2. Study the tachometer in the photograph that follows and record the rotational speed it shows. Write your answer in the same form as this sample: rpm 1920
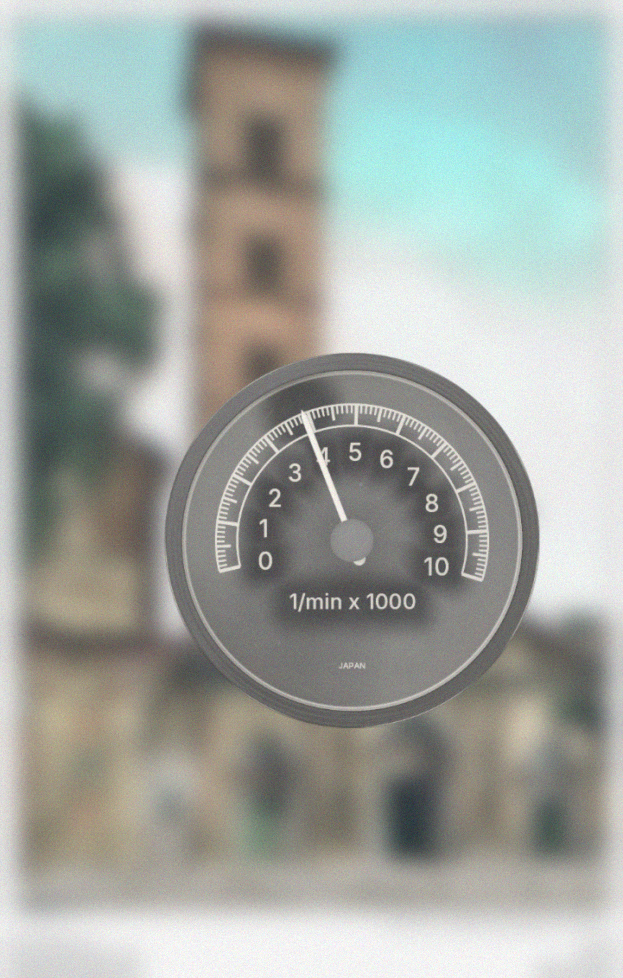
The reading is rpm 3900
